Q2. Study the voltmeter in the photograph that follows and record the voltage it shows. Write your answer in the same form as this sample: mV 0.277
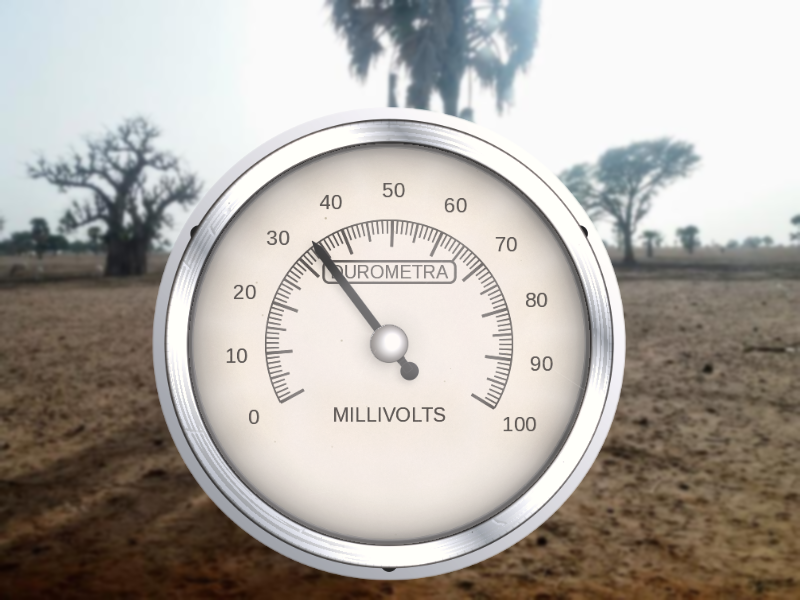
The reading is mV 34
